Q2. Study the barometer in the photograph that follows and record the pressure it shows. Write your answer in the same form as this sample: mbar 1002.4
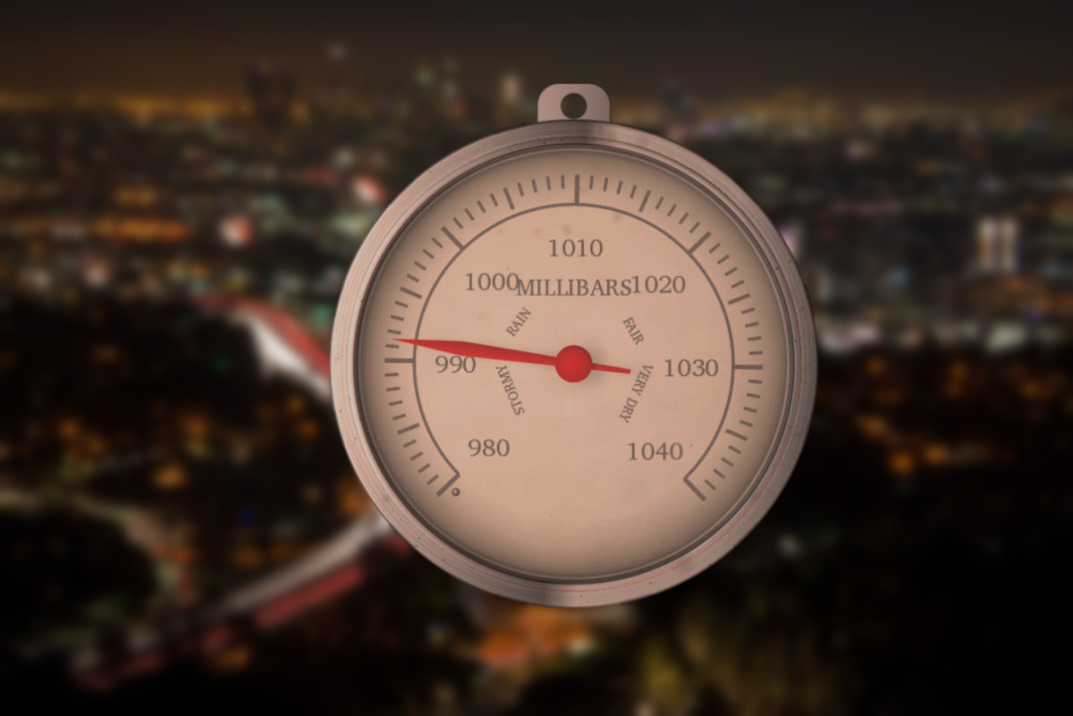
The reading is mbar 991.5
